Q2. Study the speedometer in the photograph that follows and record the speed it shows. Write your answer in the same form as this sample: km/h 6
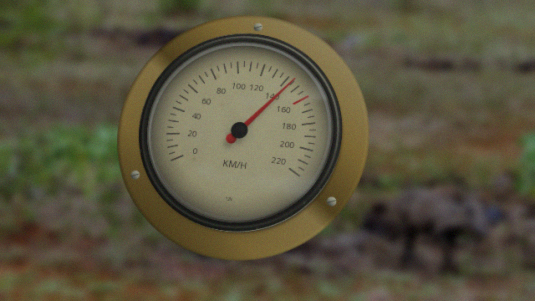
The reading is km/h 145
